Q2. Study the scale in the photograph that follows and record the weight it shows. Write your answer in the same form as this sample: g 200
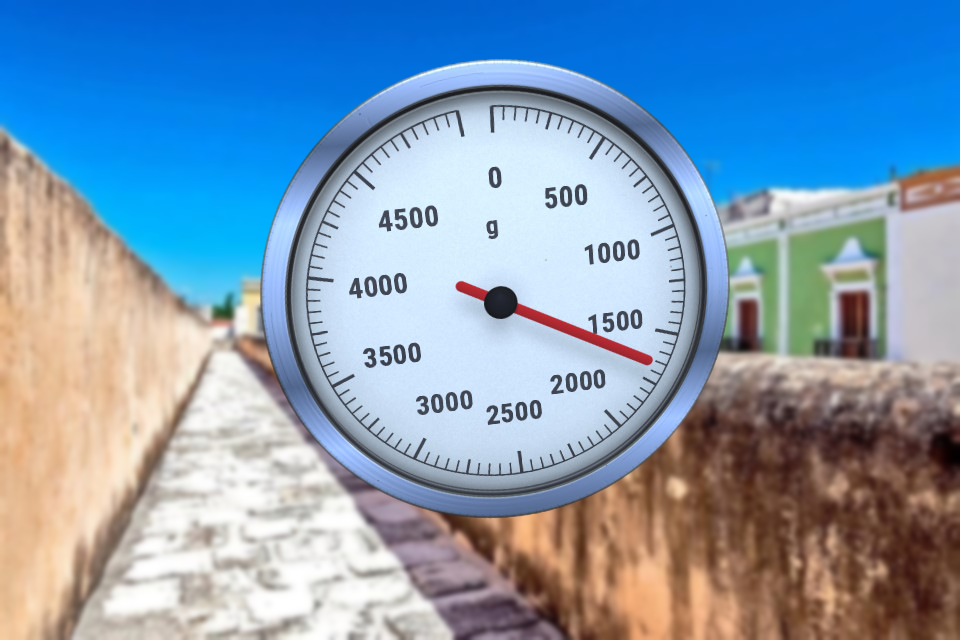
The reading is g 1650
